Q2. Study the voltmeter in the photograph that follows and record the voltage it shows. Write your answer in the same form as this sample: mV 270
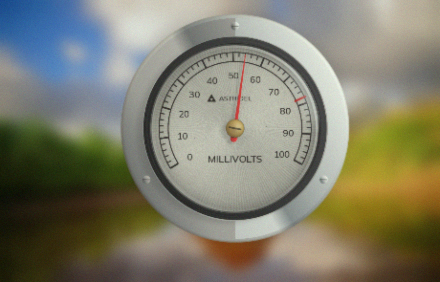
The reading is mV 54
